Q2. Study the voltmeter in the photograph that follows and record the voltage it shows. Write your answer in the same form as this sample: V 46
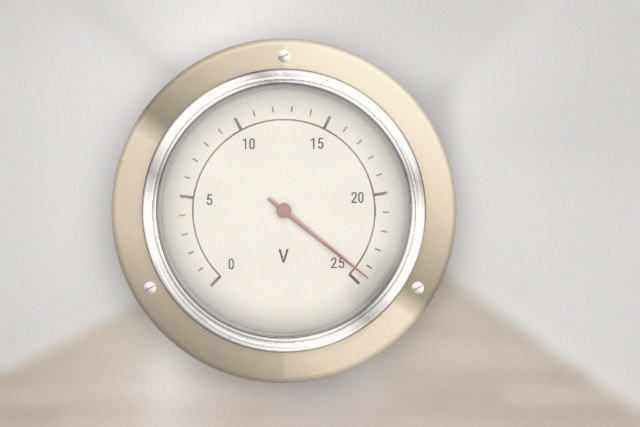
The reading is V 24.5
